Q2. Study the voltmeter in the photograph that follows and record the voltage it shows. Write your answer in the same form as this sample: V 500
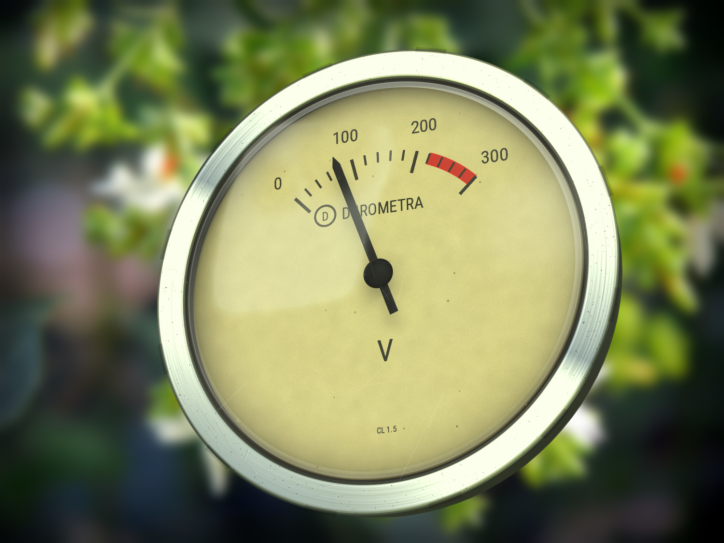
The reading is V 80
